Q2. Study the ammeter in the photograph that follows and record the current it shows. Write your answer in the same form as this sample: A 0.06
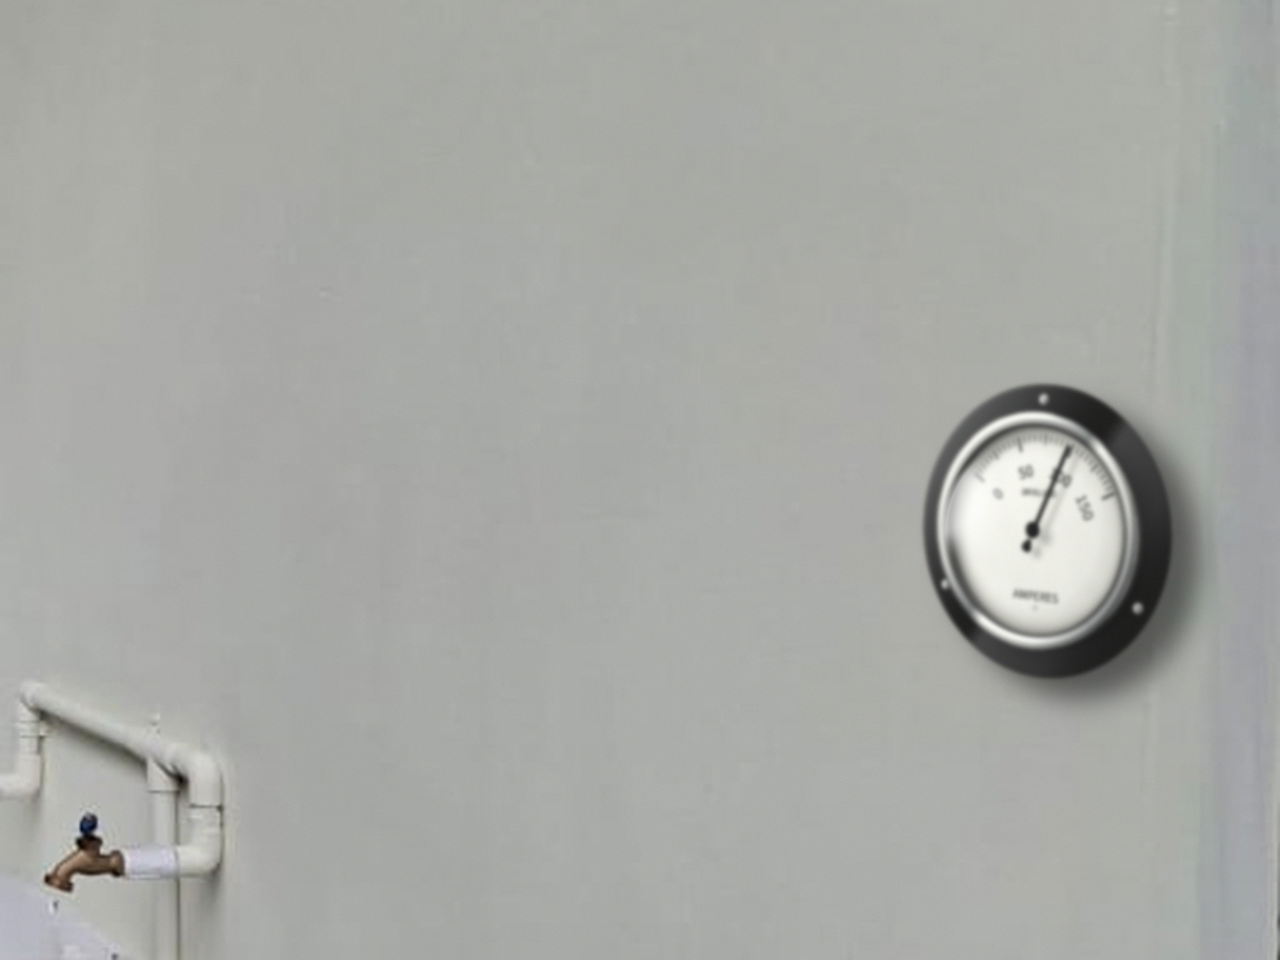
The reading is A 100
